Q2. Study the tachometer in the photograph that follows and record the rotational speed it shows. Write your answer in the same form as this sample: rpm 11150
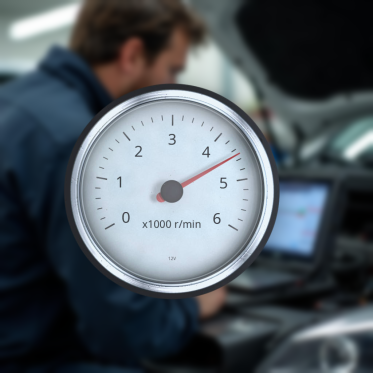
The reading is rpm 4500
